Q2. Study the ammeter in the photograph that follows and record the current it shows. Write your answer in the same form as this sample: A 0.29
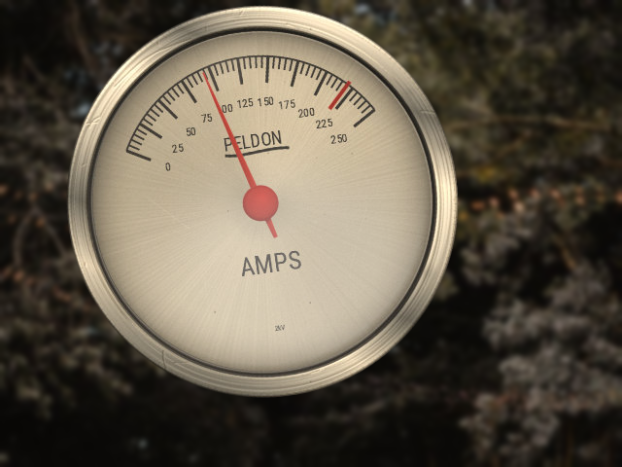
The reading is A 95
